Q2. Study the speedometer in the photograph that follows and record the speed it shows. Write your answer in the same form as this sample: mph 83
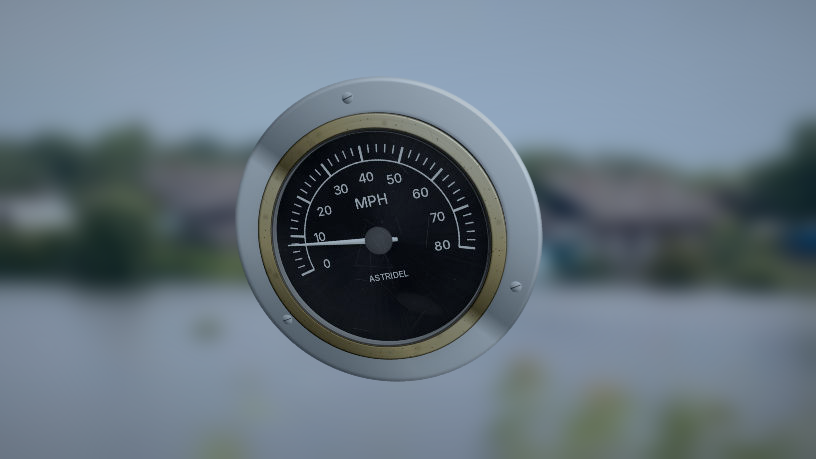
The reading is mph 8
